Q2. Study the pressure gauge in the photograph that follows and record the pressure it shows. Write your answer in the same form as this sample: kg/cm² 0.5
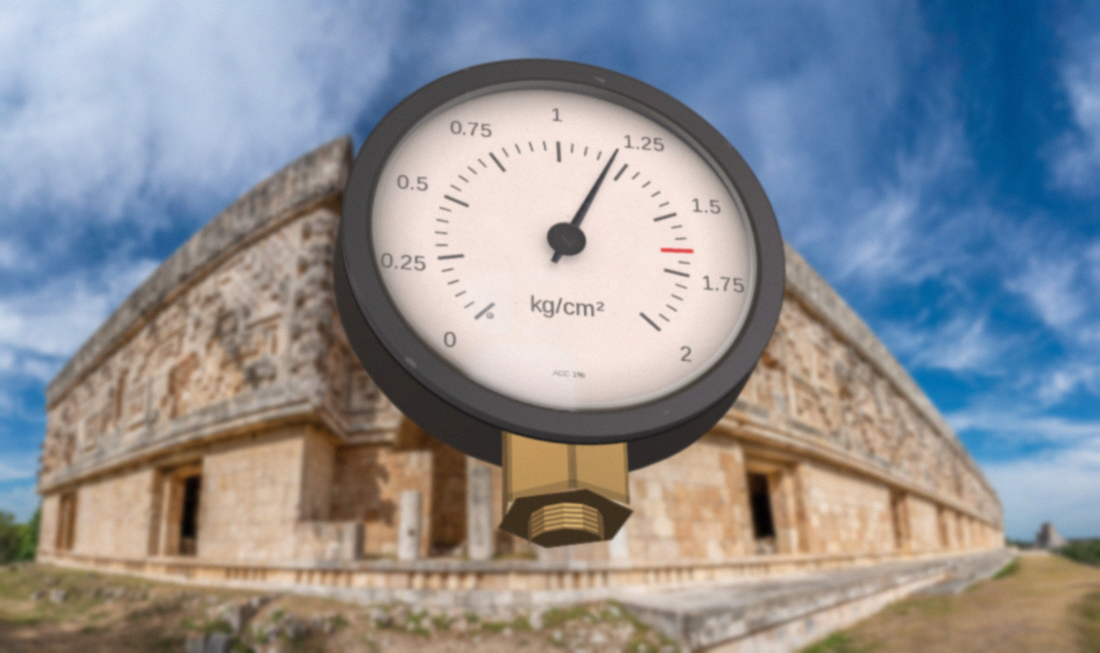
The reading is kg/cm² 1.2
